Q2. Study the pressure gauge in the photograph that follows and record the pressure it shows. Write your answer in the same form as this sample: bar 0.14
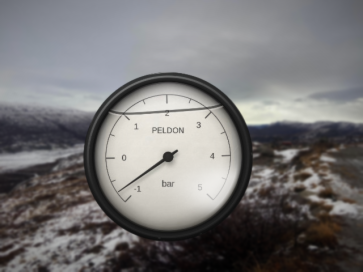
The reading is bar -0.75
